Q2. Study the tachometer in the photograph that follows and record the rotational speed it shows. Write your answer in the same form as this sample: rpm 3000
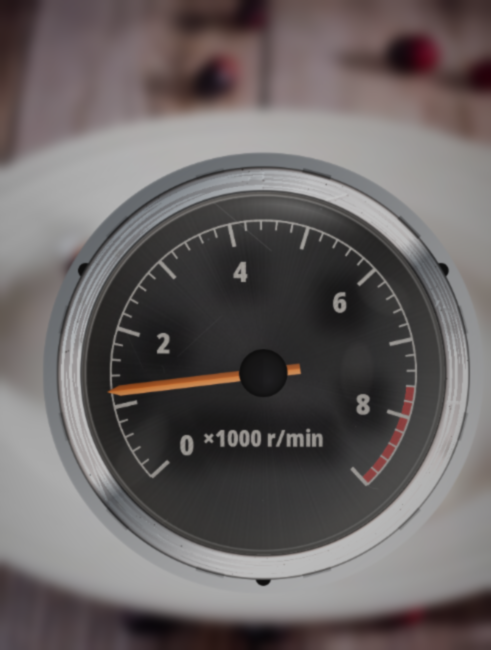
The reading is rpm 1200
